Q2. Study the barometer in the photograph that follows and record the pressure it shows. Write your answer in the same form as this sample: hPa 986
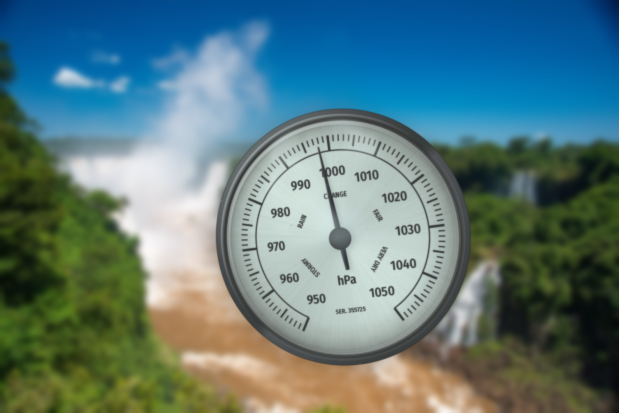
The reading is hPa 998
